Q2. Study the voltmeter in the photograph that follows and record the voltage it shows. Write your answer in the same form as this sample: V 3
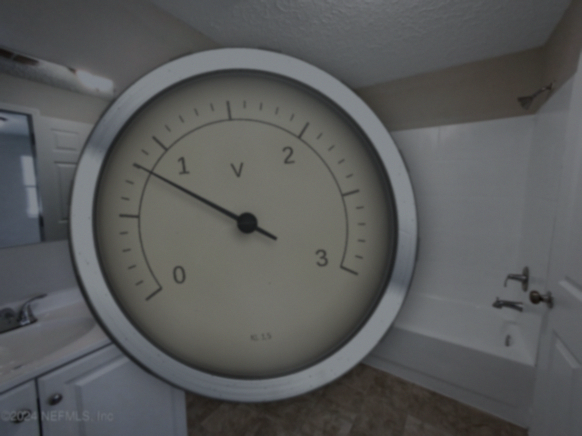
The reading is V 0.8
